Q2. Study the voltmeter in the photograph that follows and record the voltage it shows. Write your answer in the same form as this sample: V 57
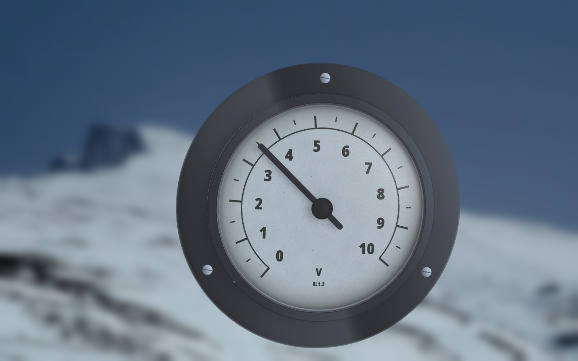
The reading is V 3.5
